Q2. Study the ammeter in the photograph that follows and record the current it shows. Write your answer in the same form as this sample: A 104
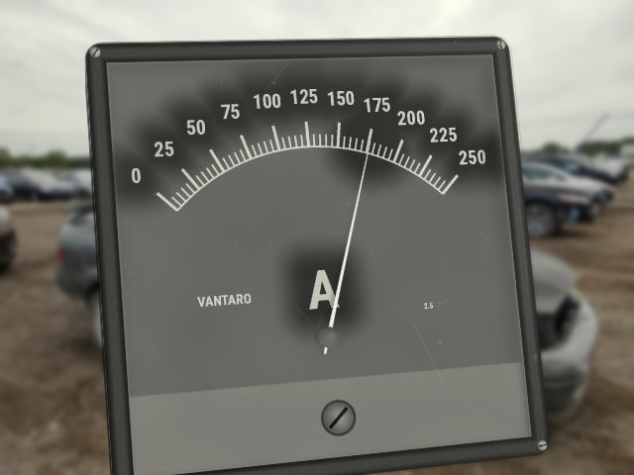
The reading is A 175
